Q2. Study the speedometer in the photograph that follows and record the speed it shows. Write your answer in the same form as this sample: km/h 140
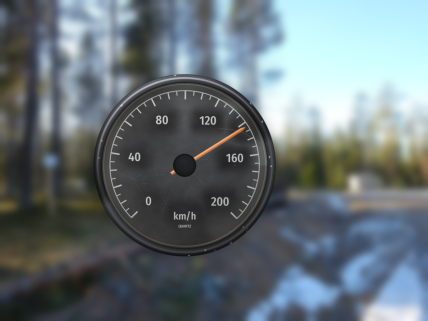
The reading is km/h 142.5
